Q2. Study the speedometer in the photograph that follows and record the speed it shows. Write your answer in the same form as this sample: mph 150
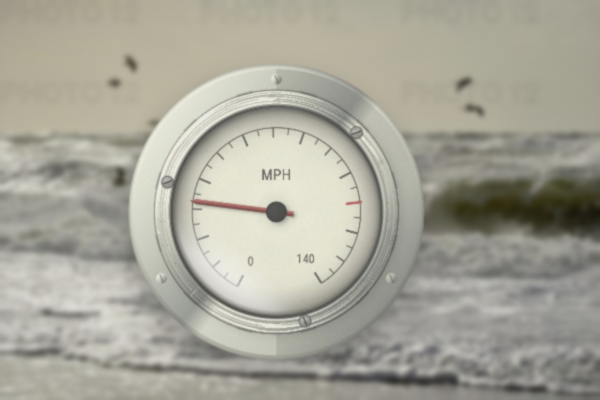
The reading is mph 32.5
